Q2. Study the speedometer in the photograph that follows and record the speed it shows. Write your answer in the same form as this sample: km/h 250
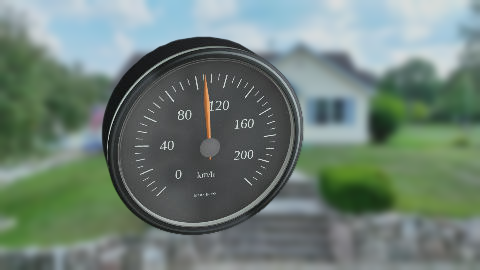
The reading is km/h 105
